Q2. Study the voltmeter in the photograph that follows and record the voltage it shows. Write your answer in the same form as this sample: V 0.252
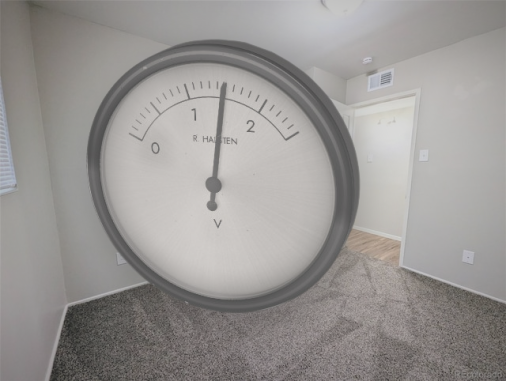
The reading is V 1.5
